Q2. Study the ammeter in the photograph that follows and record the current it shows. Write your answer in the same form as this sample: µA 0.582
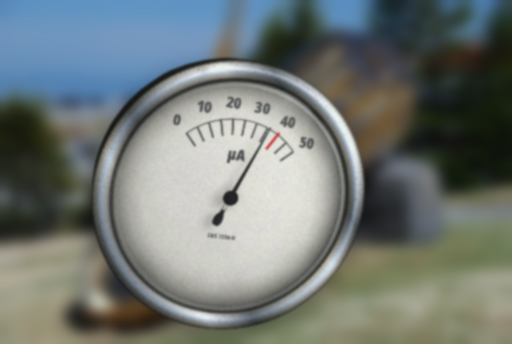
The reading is µA 35
